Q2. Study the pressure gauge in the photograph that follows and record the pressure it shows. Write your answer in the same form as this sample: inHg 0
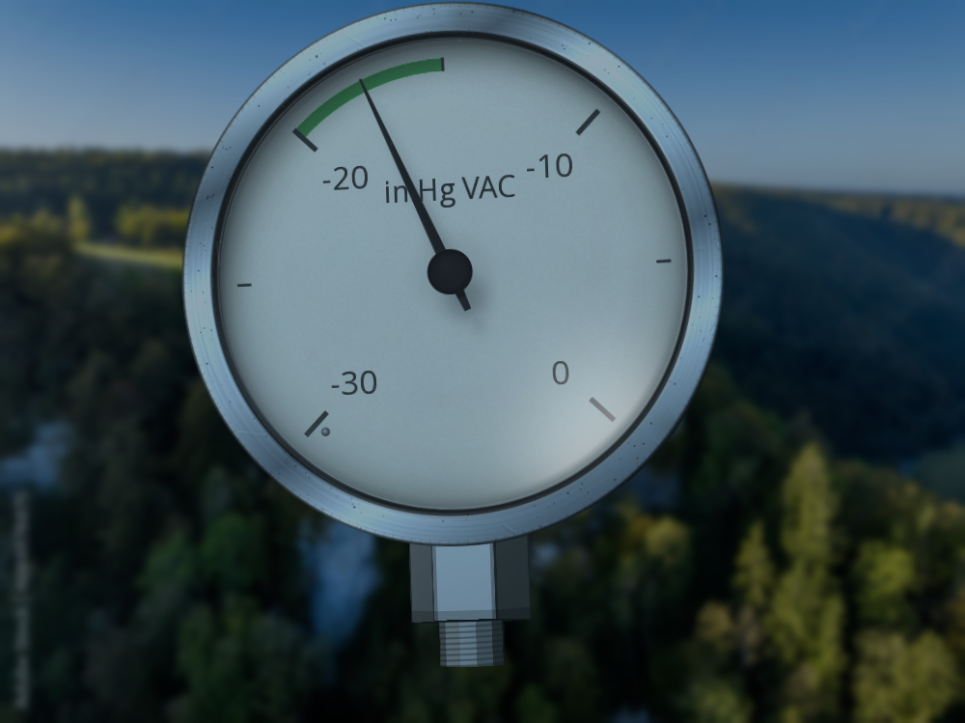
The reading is inHg -17.5
